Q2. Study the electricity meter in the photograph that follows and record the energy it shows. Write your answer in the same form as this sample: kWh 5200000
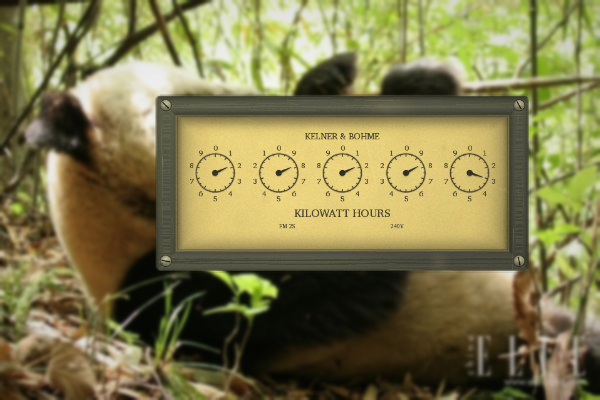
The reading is kWh 18183
